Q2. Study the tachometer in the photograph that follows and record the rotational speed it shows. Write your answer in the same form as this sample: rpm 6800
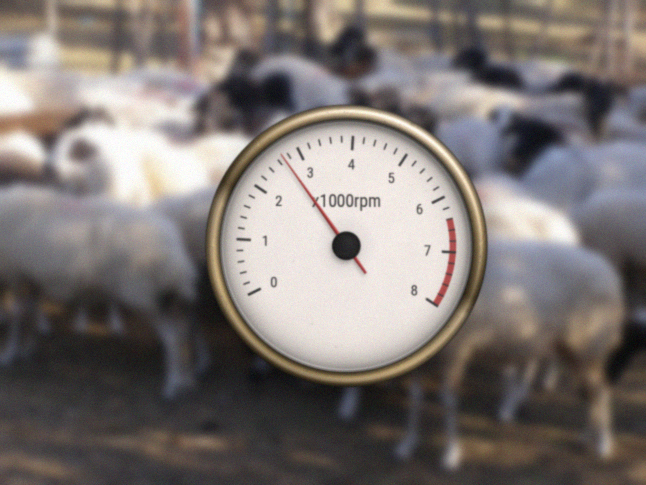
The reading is rpm 2700
